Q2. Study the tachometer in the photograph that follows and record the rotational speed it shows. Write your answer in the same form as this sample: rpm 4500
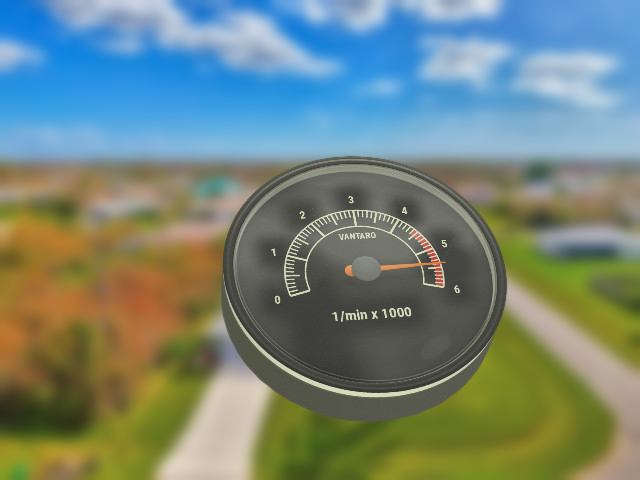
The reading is rpm 5500
